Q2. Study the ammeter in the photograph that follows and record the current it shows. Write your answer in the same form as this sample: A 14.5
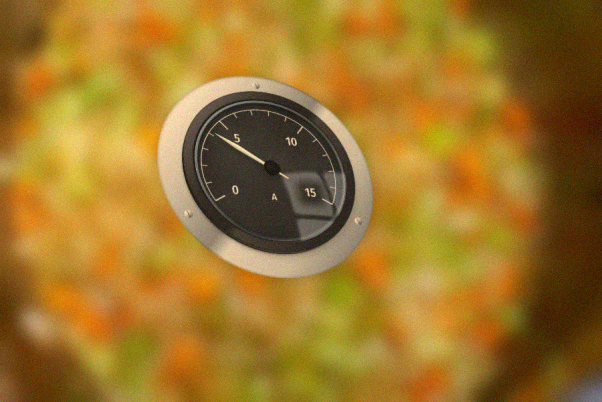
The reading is A 4
